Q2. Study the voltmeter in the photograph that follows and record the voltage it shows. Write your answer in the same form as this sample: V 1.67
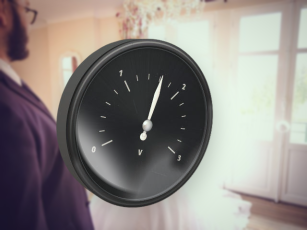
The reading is V 1.6
